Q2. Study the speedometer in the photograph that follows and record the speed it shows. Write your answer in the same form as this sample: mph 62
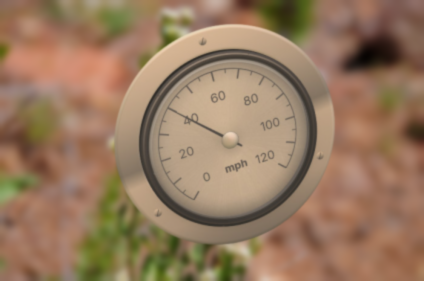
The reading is mph 40
